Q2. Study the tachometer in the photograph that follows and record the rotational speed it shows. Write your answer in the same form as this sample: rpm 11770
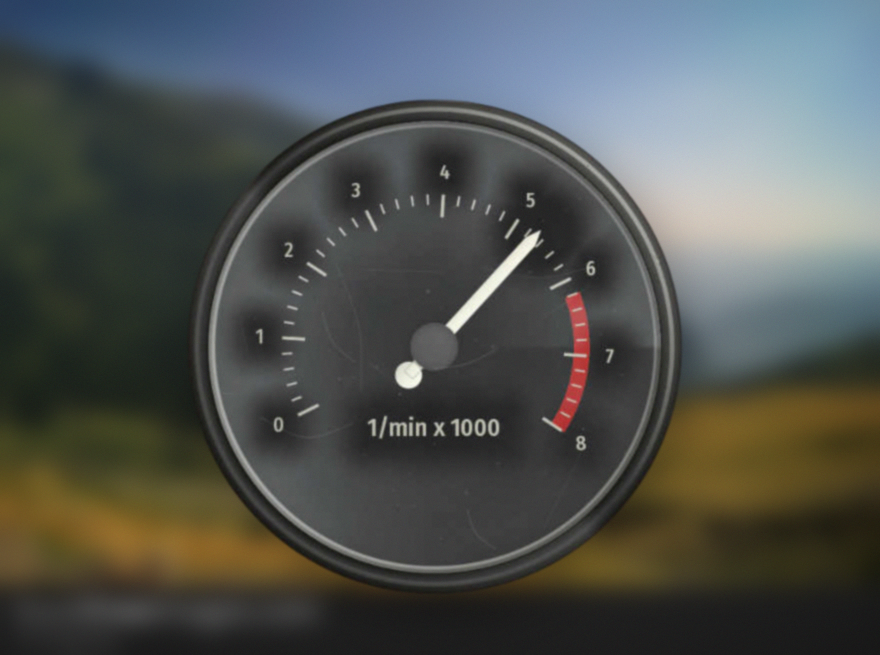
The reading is rpm 5300
